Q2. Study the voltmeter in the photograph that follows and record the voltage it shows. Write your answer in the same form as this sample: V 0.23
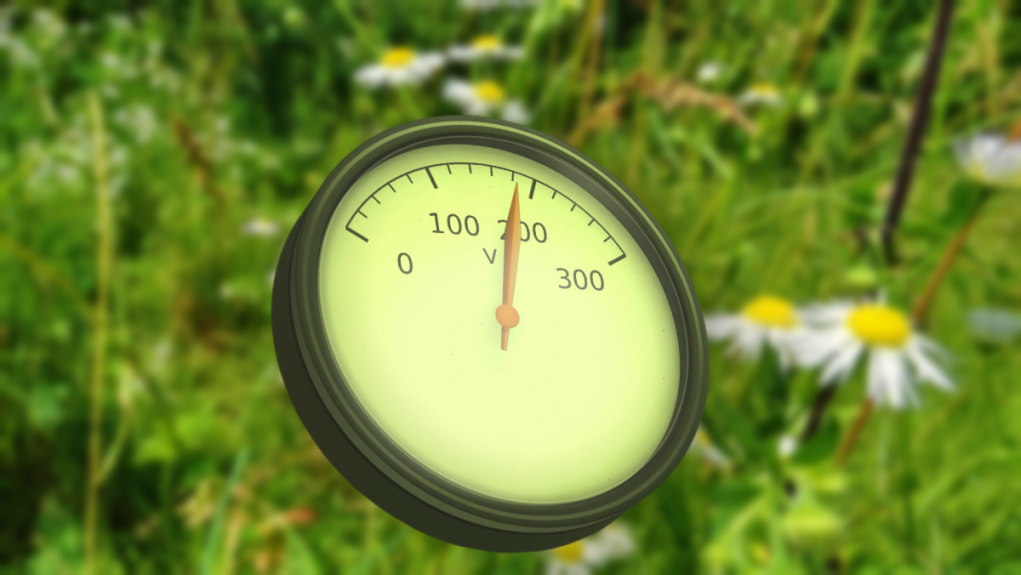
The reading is V 180
